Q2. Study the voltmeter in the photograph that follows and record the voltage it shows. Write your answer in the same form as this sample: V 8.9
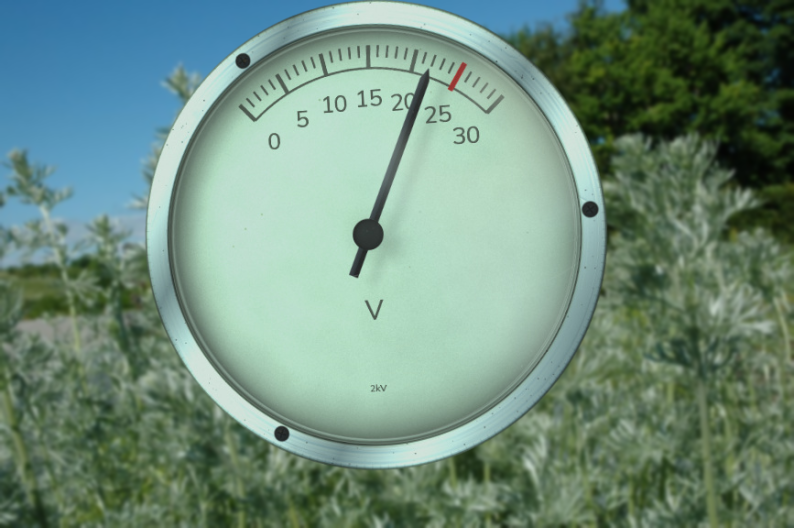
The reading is V 22
